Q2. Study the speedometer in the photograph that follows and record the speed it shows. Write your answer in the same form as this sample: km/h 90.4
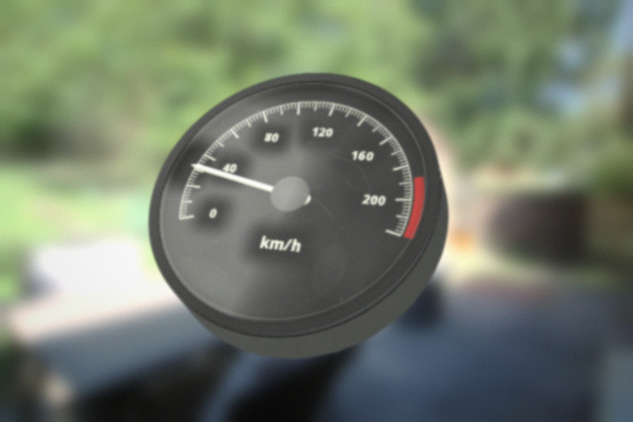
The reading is km/h 30
